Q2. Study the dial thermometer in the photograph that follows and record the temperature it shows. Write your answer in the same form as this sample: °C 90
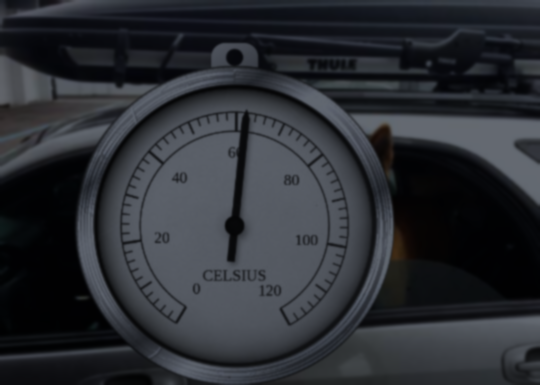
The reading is °C 62
